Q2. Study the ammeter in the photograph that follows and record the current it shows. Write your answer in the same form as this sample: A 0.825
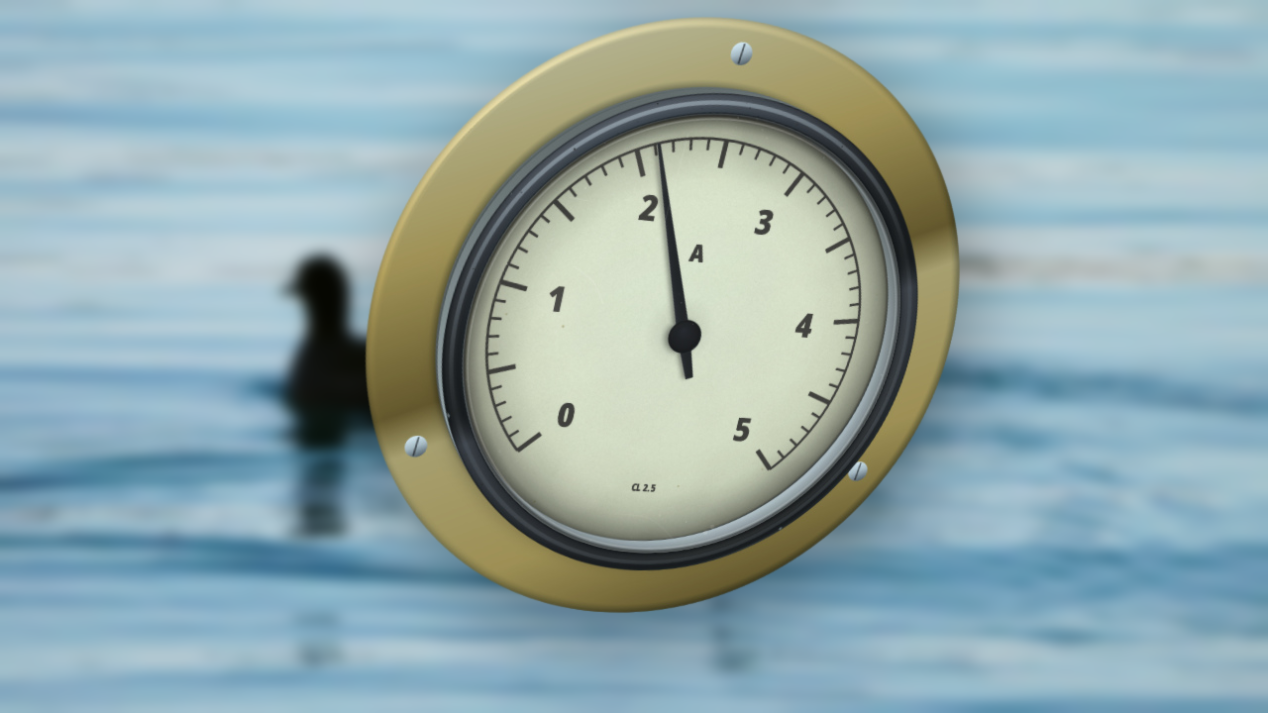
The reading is A 2.1
